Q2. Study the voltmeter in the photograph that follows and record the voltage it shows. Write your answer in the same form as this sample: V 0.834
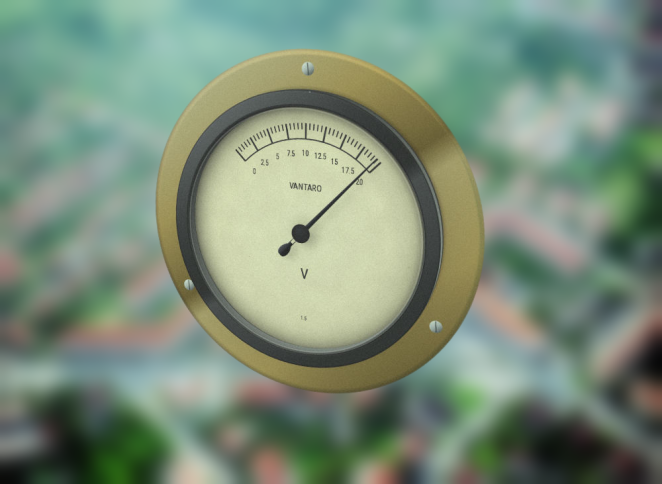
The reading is V 19.5
